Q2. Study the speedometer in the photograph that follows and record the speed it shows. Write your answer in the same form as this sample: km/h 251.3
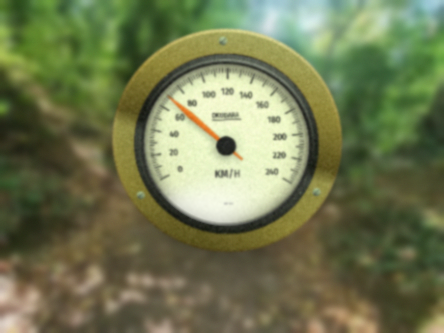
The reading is km/h 70
